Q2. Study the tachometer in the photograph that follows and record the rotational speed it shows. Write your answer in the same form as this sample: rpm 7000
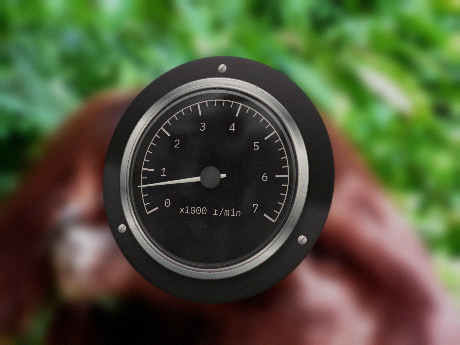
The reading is rpm 600
